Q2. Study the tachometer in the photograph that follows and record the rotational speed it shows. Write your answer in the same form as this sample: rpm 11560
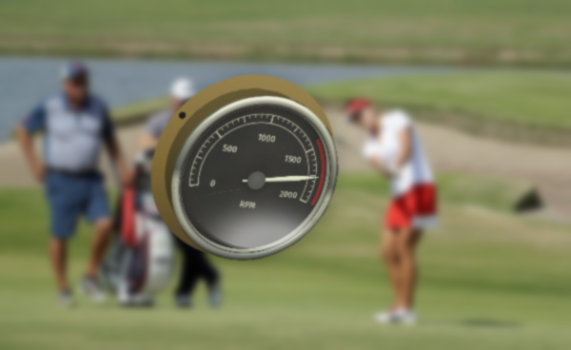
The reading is rpm 1750
